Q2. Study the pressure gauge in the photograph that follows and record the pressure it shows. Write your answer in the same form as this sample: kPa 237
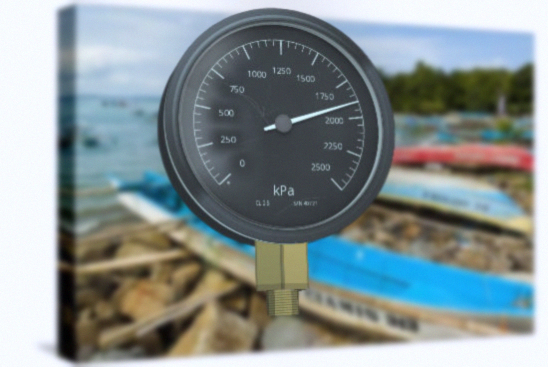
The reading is kPa 1900
